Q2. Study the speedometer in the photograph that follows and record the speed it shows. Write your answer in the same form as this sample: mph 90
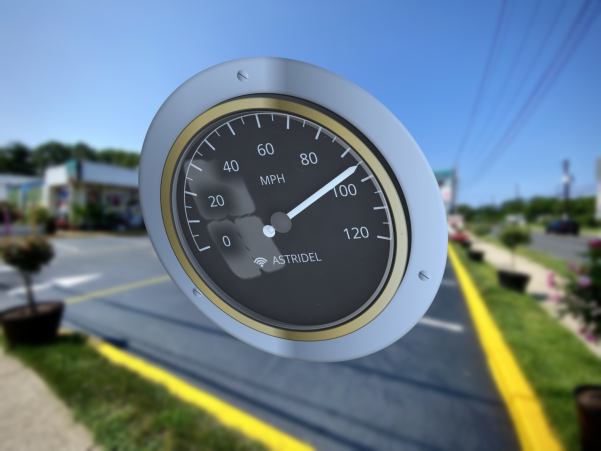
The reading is mph 95
